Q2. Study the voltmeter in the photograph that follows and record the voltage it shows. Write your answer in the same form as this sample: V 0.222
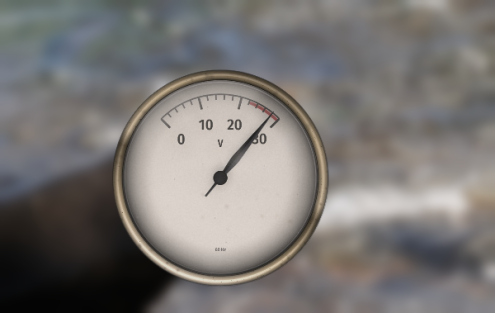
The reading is V 28
